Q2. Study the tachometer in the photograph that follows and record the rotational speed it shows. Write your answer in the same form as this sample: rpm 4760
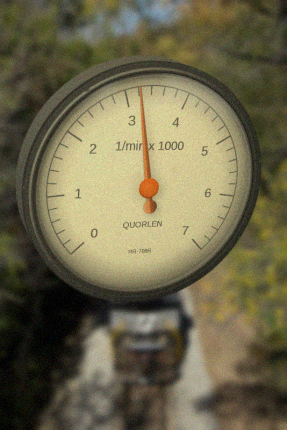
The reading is rpm 3200
